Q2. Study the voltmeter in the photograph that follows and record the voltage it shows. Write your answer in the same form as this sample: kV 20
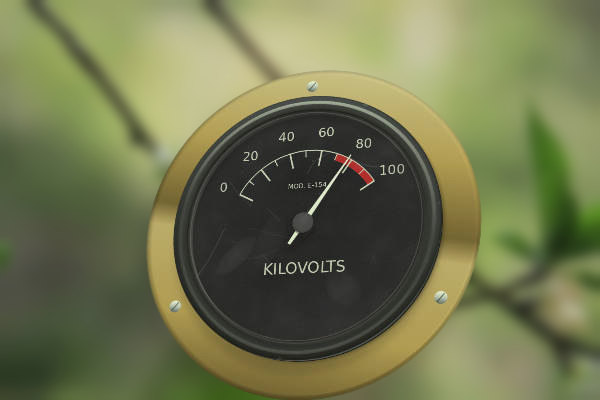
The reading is kV 80
